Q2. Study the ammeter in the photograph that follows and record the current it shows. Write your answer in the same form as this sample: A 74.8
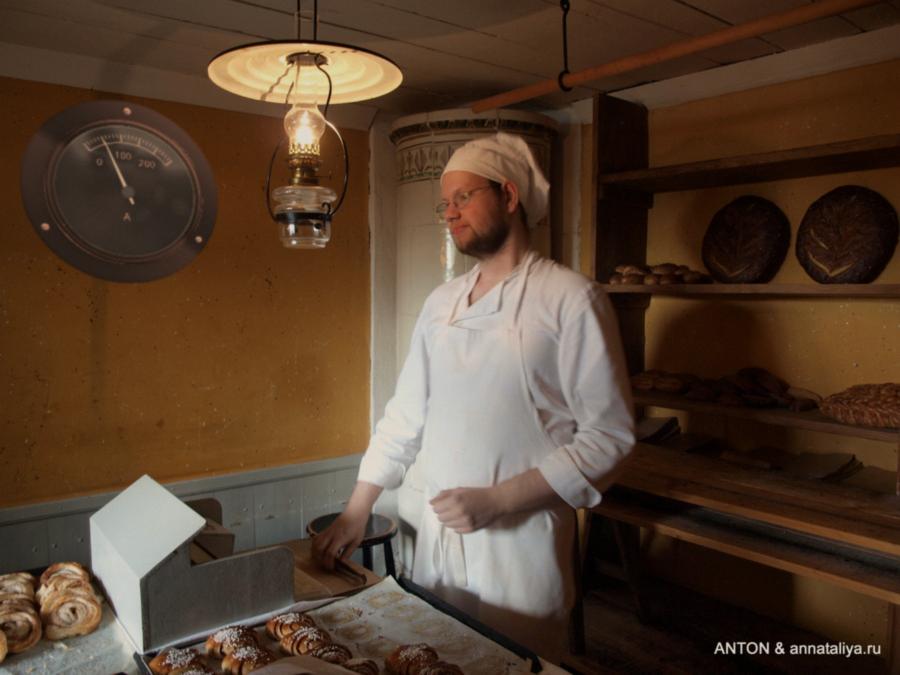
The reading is A 50
